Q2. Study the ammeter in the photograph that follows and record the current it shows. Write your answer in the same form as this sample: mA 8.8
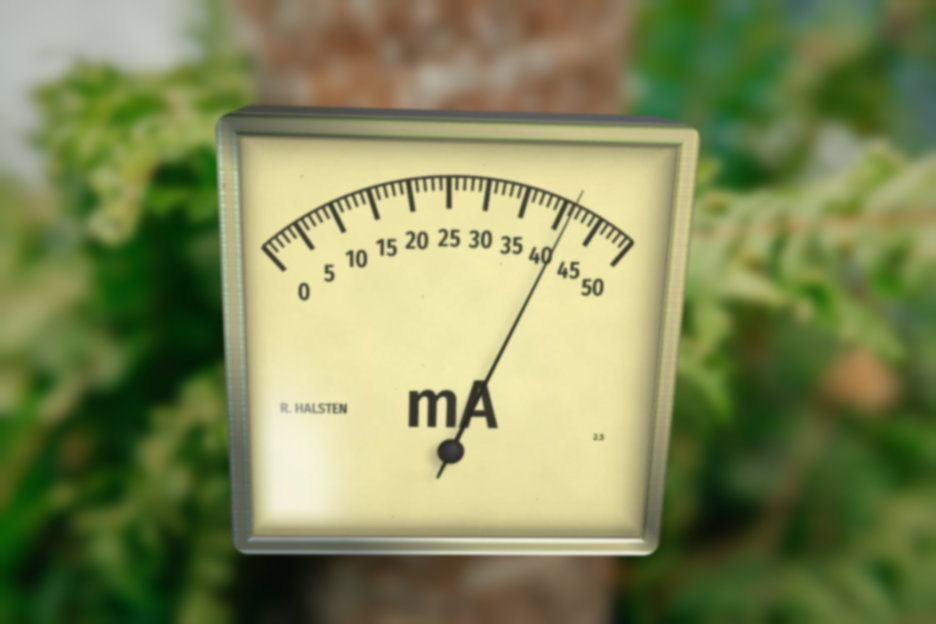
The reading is mA 41
